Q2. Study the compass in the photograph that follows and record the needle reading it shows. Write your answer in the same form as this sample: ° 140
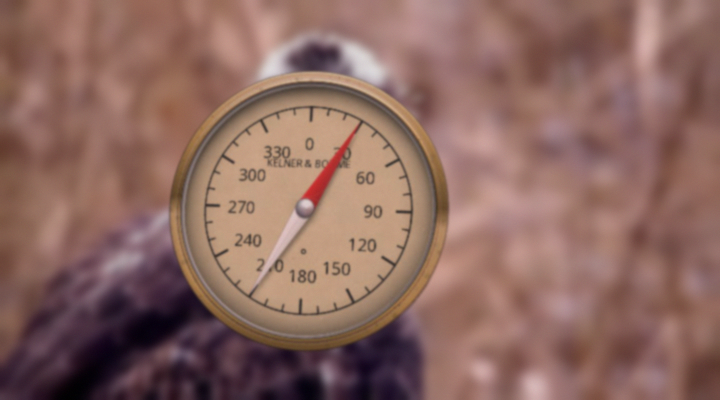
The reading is ° 30
